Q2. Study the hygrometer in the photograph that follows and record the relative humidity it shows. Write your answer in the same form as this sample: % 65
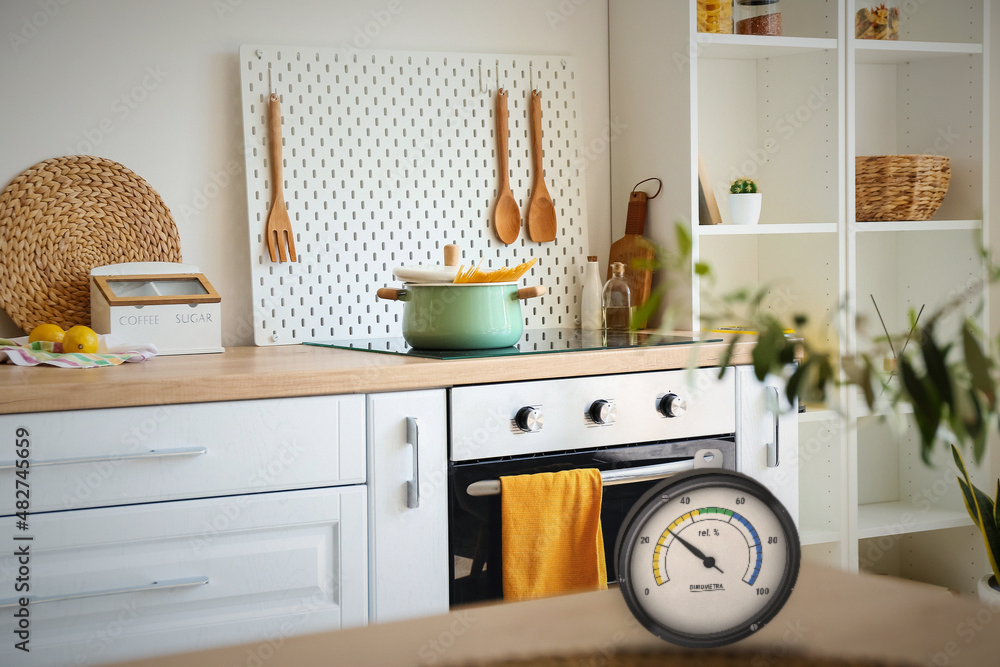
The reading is % 28
